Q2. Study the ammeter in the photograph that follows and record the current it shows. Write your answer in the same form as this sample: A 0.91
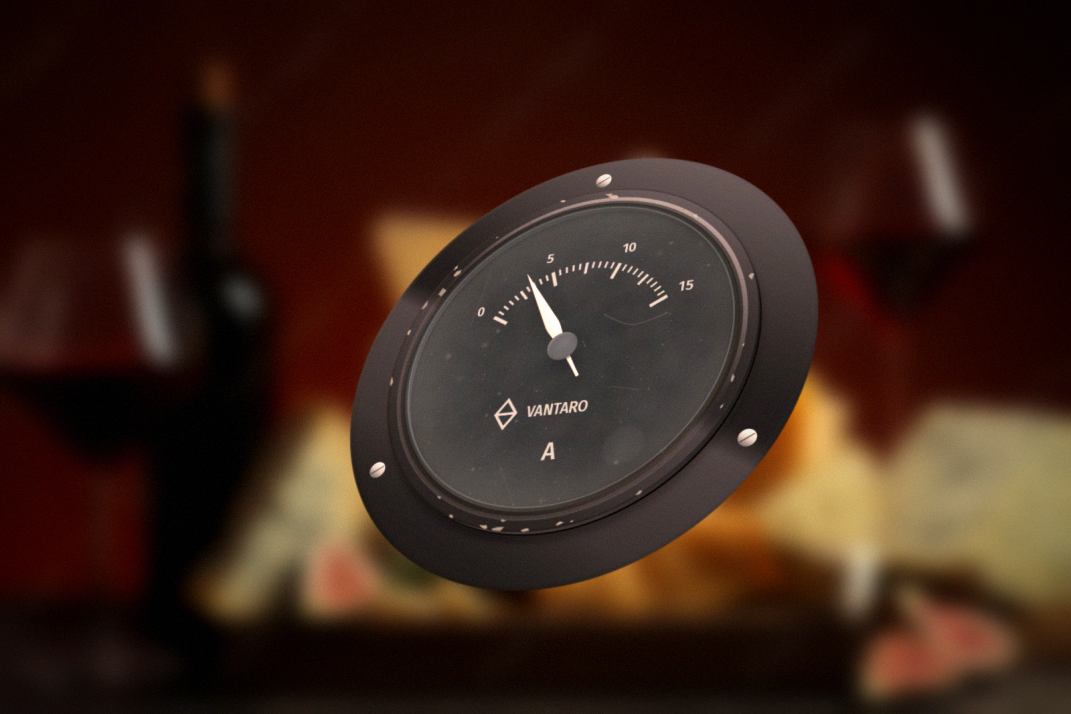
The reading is A 3.5
